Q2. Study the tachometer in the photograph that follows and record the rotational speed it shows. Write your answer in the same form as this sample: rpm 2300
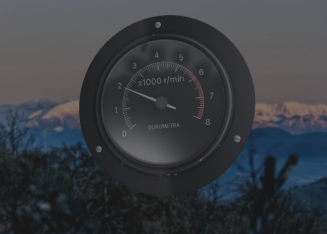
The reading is rpm 2000
